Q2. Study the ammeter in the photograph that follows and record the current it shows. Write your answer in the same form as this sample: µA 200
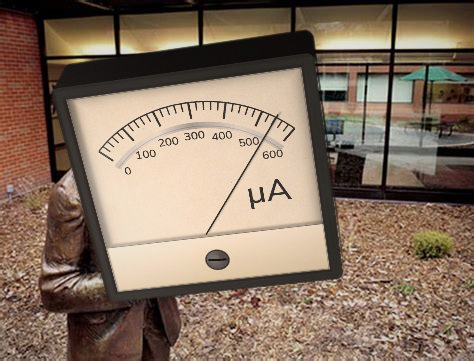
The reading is µA 540
